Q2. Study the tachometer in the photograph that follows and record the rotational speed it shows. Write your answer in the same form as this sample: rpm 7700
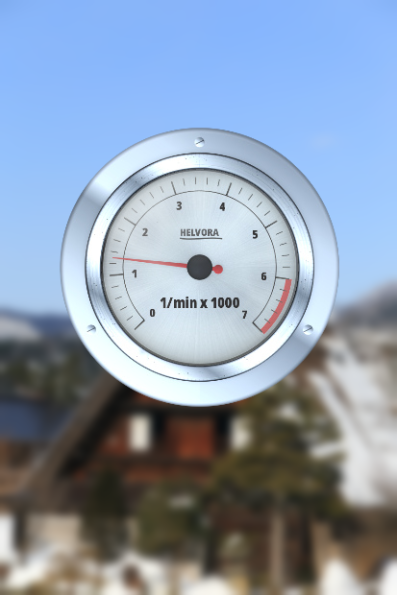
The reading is rpm 1300
